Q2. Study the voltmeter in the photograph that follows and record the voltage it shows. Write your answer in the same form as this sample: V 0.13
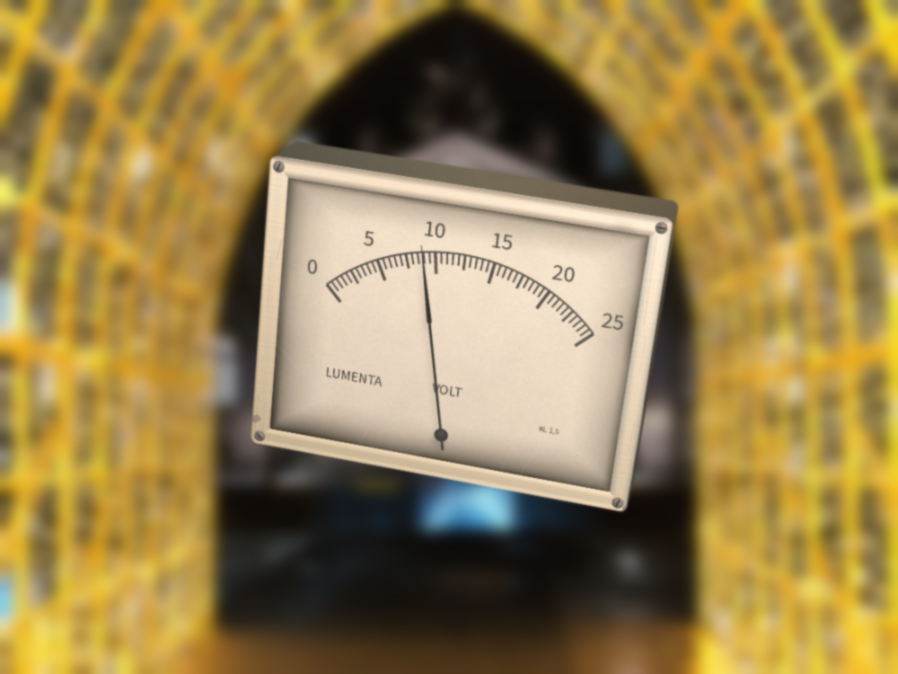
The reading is V 9
